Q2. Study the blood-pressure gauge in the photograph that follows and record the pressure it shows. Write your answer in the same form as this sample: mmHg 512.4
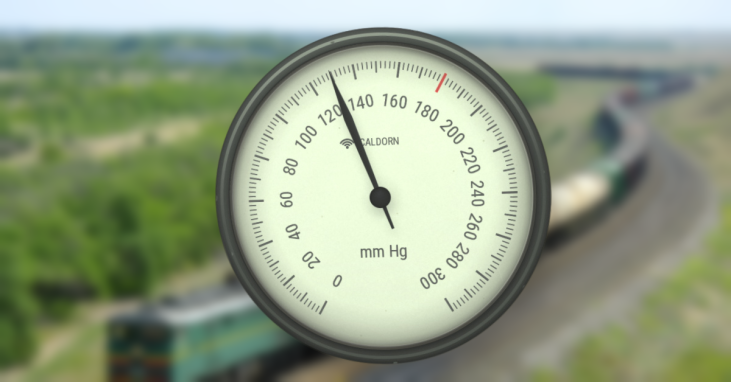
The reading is mmHg 130
